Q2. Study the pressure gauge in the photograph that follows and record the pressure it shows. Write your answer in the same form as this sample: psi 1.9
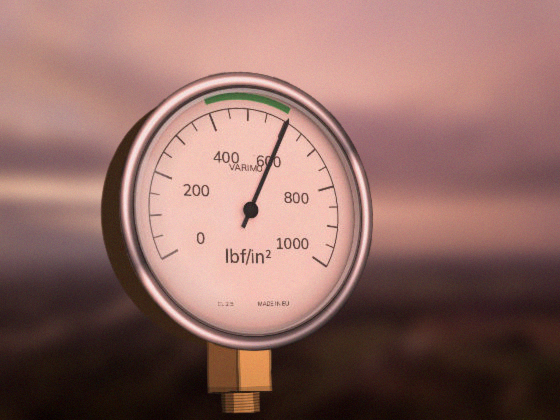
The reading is psi 600
